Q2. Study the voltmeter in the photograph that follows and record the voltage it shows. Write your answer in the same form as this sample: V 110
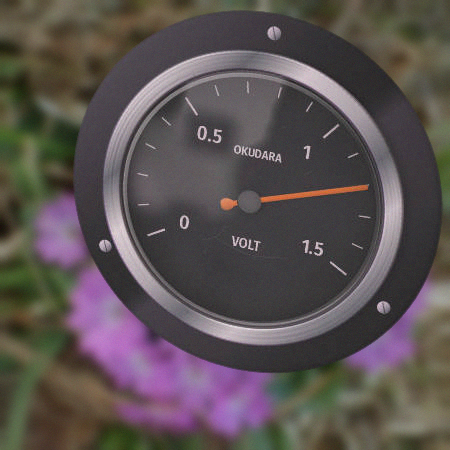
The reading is V 1.2
